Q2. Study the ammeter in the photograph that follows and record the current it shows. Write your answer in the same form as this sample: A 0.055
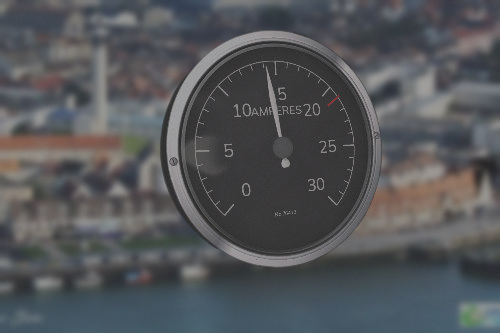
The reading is A 14
